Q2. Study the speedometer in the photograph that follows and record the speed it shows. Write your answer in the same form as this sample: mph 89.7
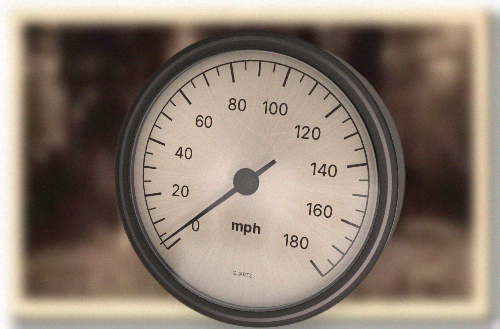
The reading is mph 2.5
